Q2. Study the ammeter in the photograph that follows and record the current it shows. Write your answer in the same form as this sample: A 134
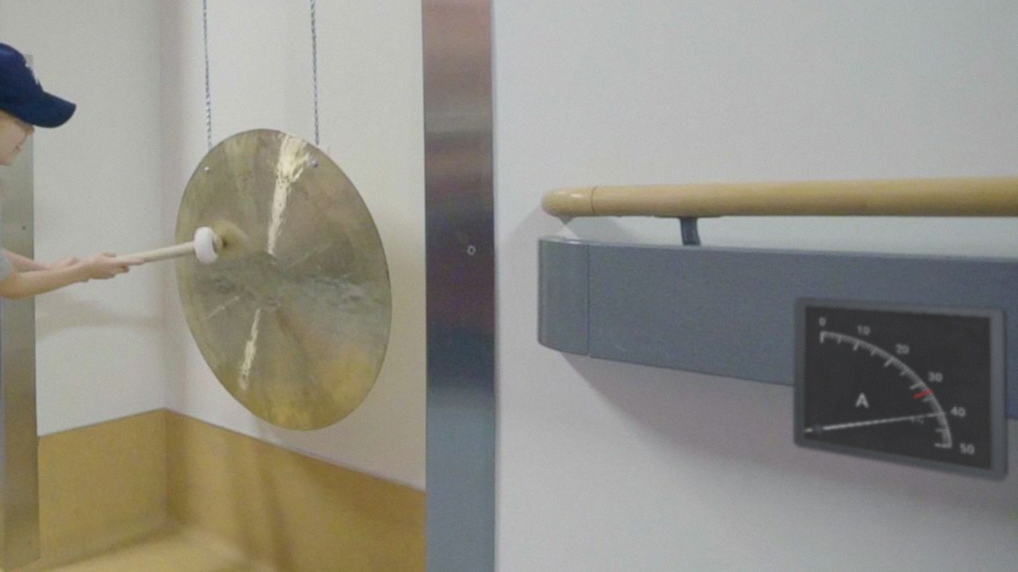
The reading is A 40
